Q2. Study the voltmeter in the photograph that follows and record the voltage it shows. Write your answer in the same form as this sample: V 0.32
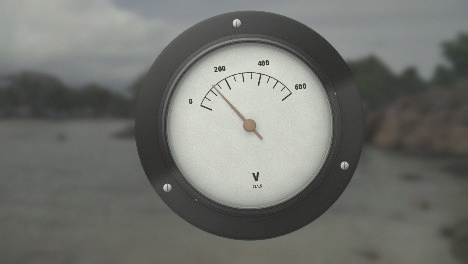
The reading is V 125
